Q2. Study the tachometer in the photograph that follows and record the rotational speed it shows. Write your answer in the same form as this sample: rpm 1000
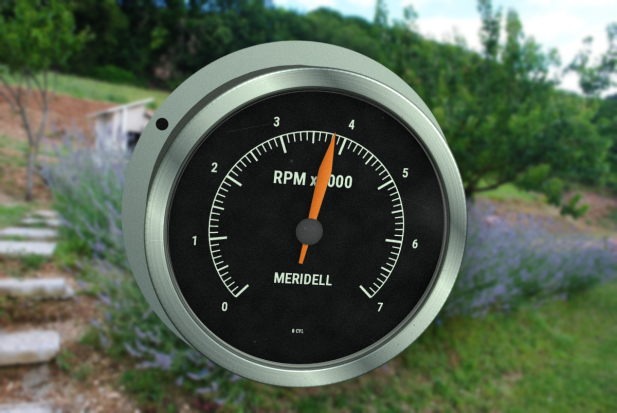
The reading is rpm 3800
